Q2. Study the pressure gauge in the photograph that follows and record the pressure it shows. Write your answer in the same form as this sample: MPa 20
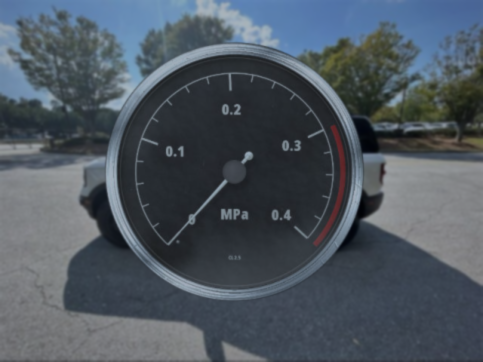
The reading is MPa 0
